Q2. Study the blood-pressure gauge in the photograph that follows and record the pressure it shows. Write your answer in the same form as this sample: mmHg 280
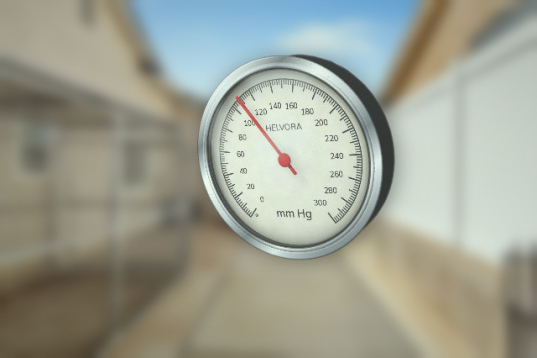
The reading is mmHg 110
